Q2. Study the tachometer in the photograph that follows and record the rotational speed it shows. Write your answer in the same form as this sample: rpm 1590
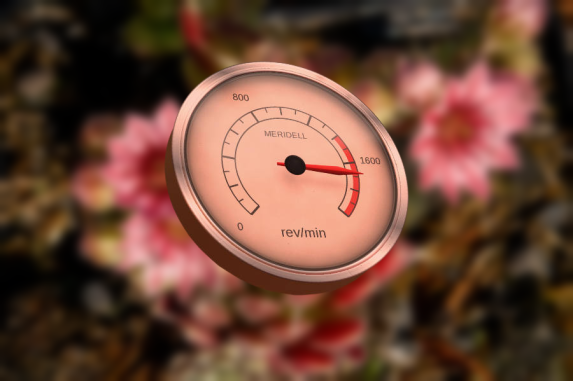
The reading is rpm 1700
